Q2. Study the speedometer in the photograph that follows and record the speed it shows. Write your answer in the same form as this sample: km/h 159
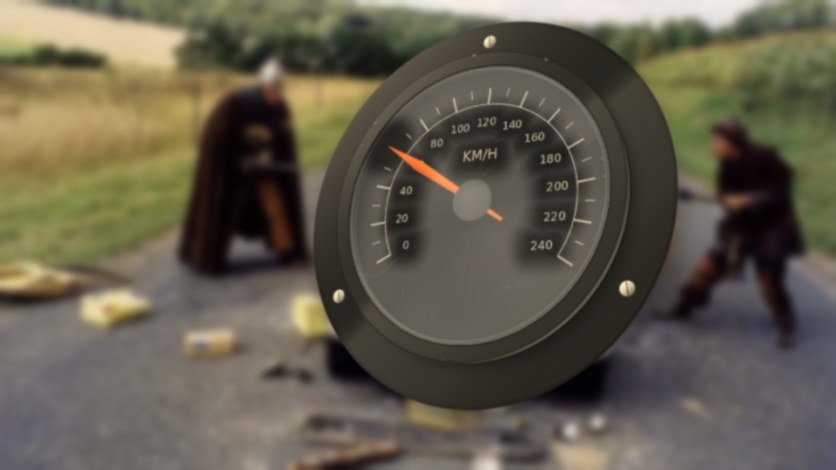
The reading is km/h 60
